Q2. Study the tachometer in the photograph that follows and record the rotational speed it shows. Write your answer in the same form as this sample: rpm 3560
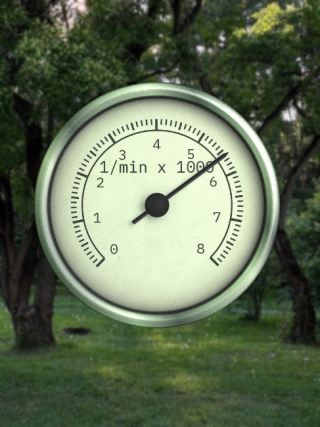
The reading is rpm 5600
